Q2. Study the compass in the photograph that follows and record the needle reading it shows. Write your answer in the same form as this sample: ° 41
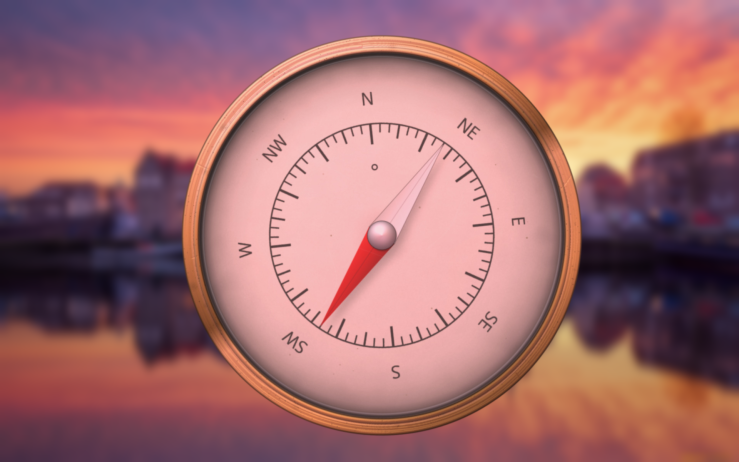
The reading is ° 220
